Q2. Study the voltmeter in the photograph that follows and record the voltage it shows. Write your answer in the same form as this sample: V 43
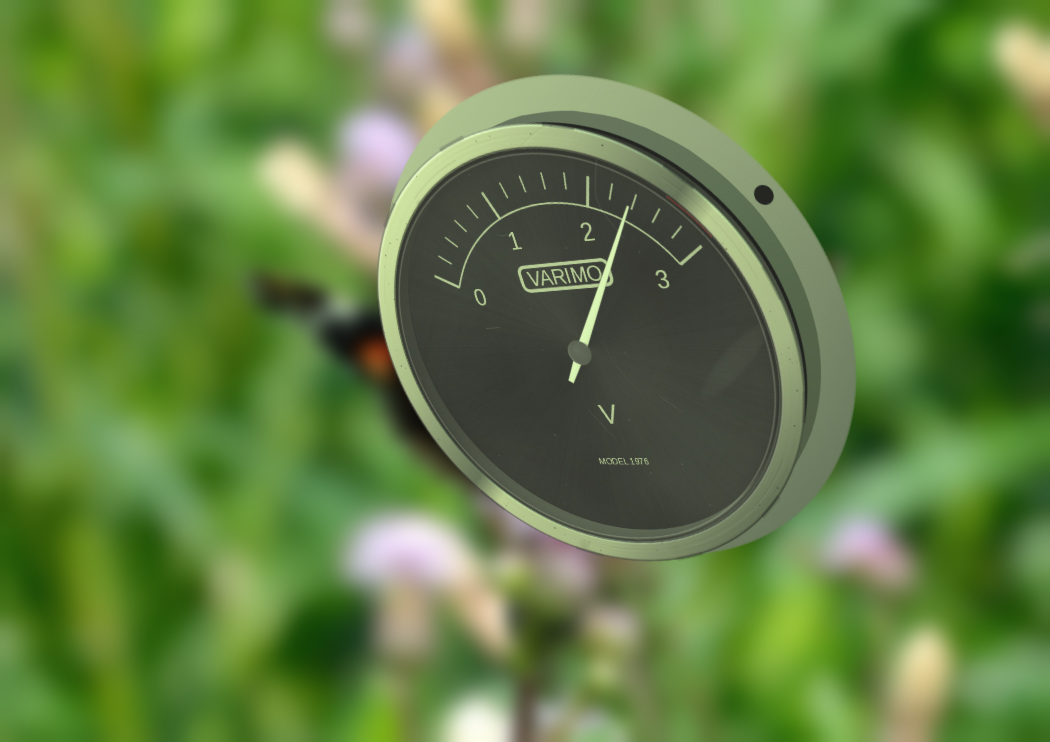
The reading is V 2.4
